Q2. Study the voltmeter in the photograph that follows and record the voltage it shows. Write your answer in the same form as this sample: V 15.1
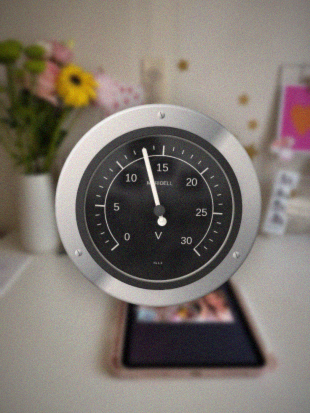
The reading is V 13
